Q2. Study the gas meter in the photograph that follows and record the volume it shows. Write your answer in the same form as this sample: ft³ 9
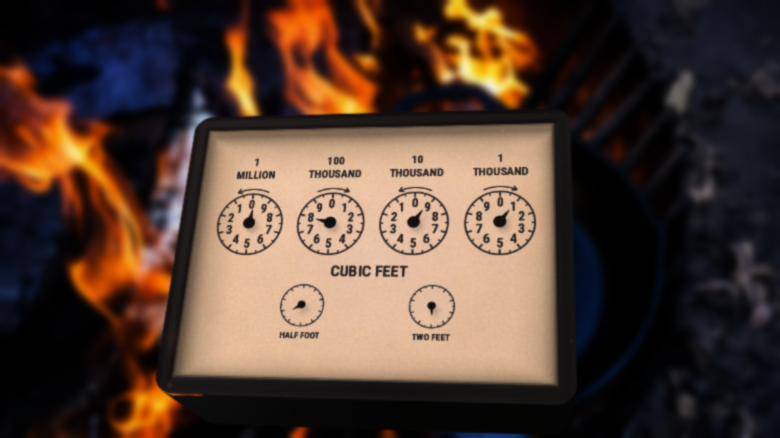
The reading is ft³ 979100
